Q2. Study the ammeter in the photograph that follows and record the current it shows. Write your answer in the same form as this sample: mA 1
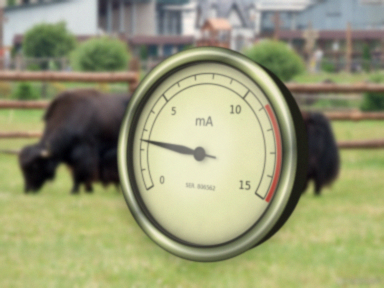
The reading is mA 2.5
